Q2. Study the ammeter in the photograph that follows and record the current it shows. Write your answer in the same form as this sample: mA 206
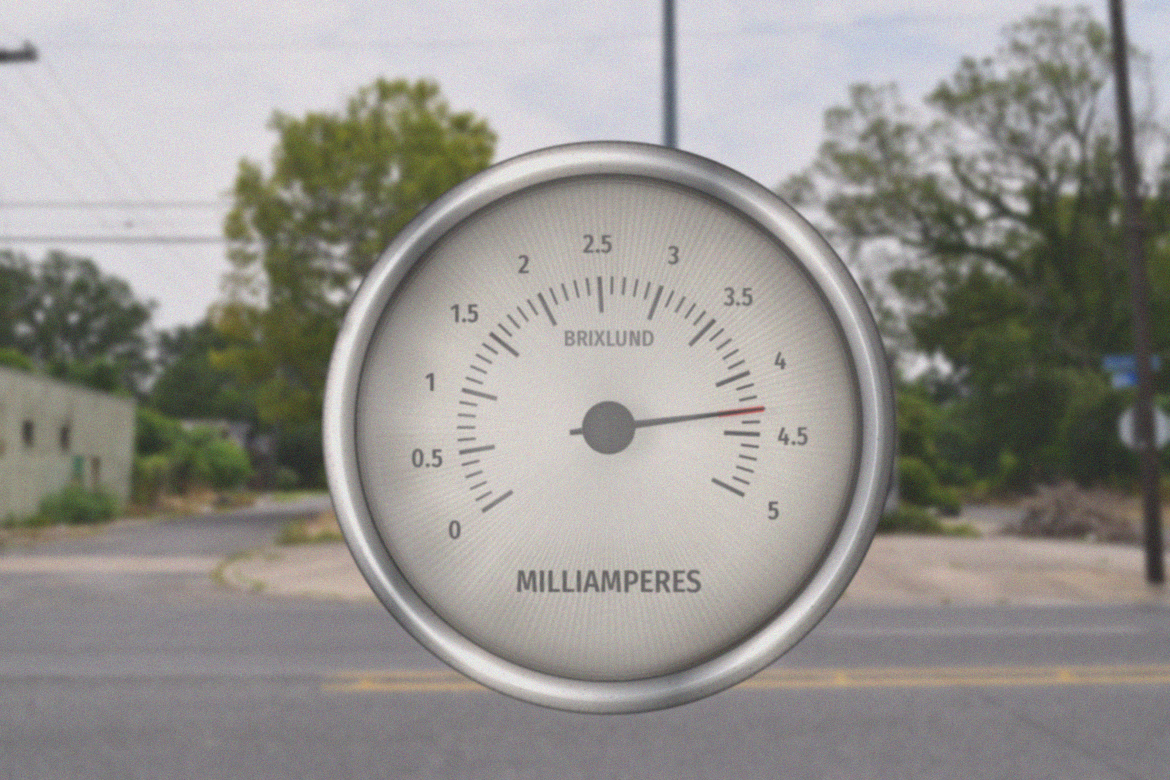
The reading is mA 4.3
